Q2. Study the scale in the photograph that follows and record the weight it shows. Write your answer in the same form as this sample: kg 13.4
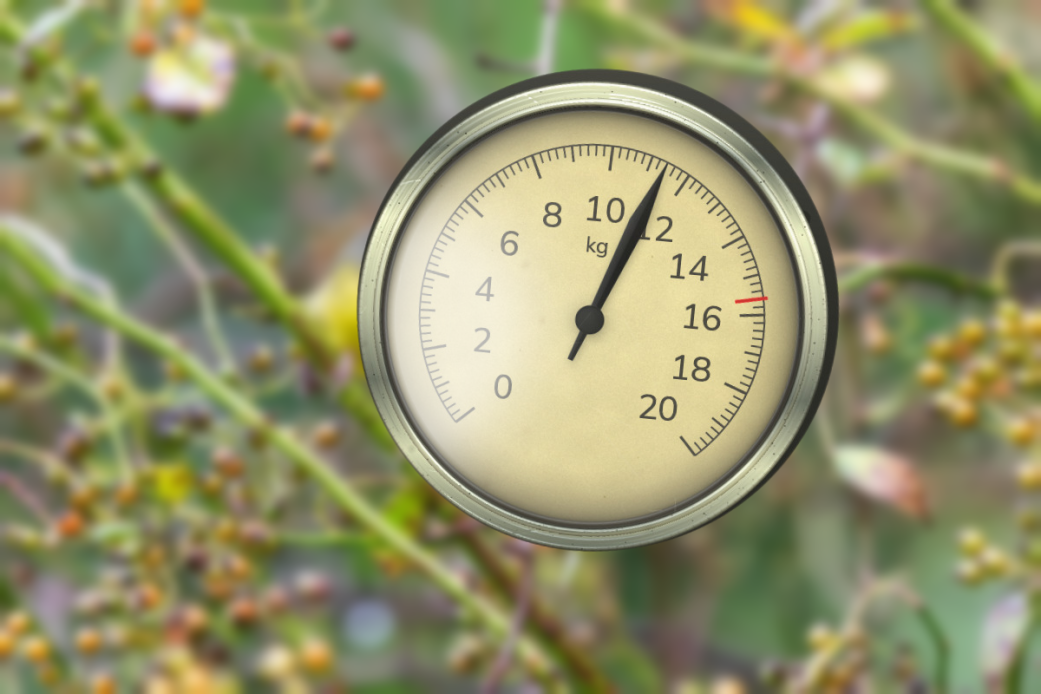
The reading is kg 11.4
